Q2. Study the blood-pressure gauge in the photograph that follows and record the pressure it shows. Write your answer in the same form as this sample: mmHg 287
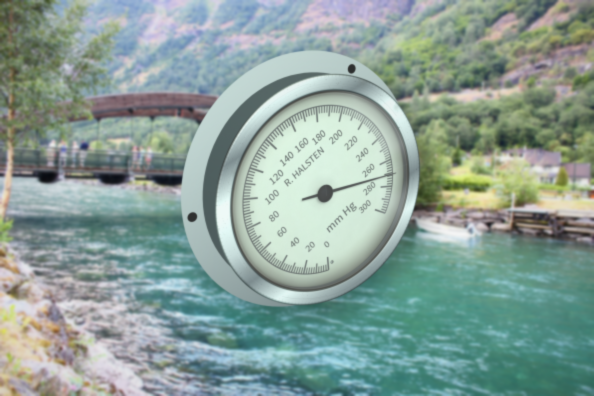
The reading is mmHg 270
